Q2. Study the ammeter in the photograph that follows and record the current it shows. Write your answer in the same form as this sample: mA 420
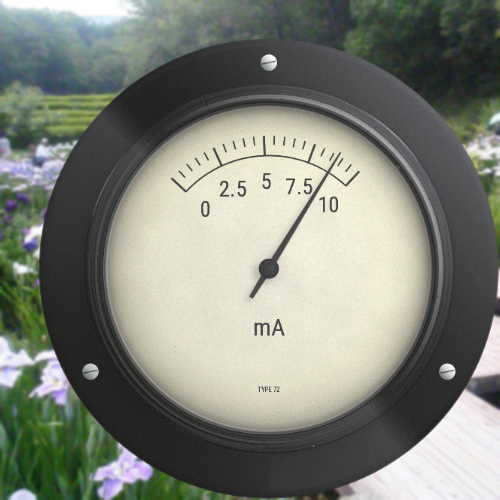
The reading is mA 8.75
